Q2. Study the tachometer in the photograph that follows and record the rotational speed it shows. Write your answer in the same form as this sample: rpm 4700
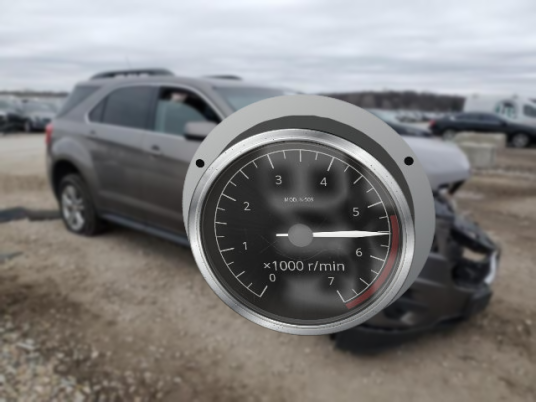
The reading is rpm 5500
